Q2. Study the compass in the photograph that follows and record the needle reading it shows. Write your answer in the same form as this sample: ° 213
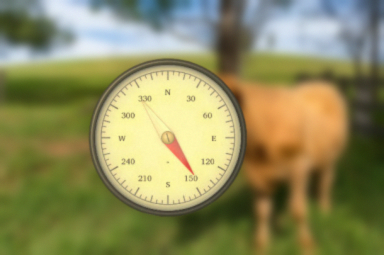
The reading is ° 145
